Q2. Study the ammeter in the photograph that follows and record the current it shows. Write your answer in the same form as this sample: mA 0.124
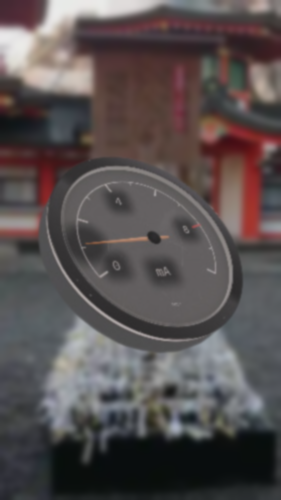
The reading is mA 1
